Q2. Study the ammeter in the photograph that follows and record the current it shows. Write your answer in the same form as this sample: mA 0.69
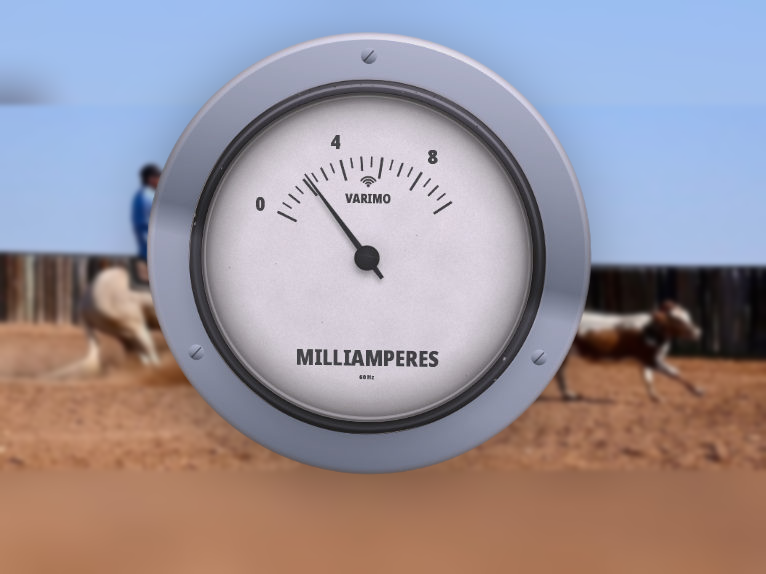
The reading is mA 2.25
